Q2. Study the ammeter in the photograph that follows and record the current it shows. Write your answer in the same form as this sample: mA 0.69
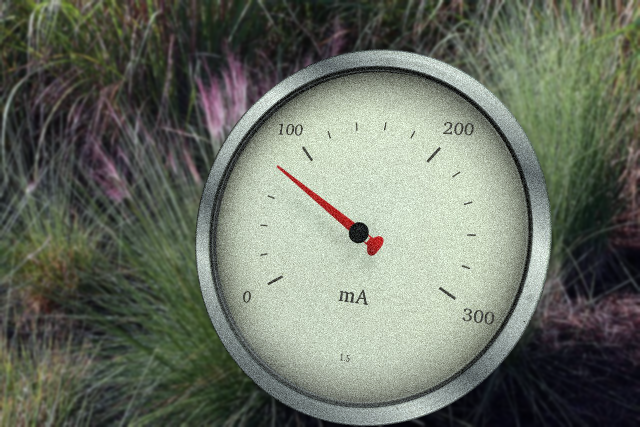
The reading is mA 80
